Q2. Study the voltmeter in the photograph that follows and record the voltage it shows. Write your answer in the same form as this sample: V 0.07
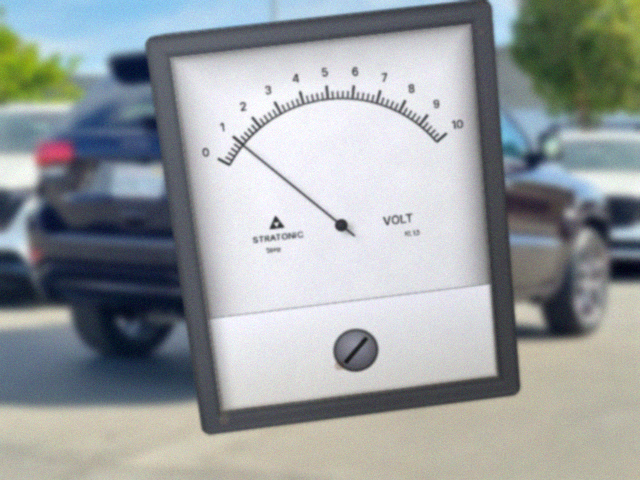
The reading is V 1
